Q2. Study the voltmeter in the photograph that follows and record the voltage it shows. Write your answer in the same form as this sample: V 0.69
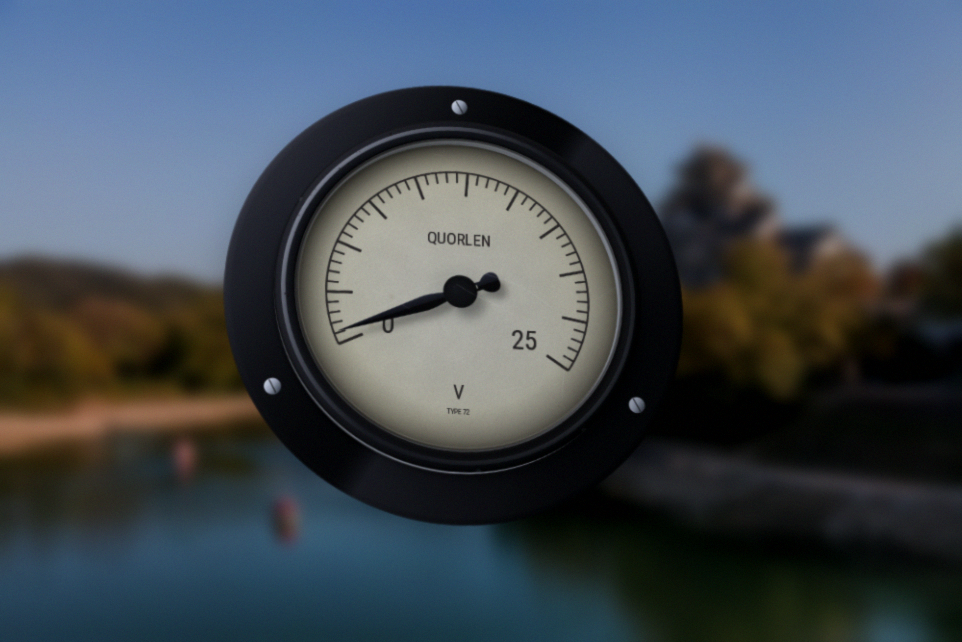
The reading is V 0.5
